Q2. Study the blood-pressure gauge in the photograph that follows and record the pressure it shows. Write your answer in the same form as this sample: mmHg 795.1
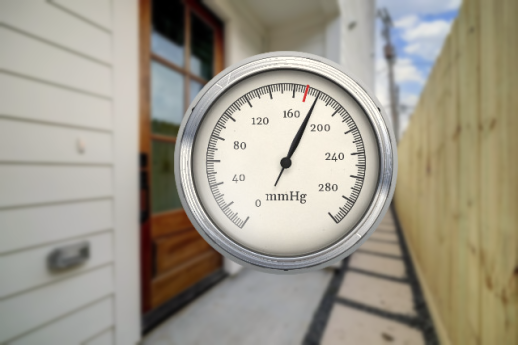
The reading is mmHg 180
